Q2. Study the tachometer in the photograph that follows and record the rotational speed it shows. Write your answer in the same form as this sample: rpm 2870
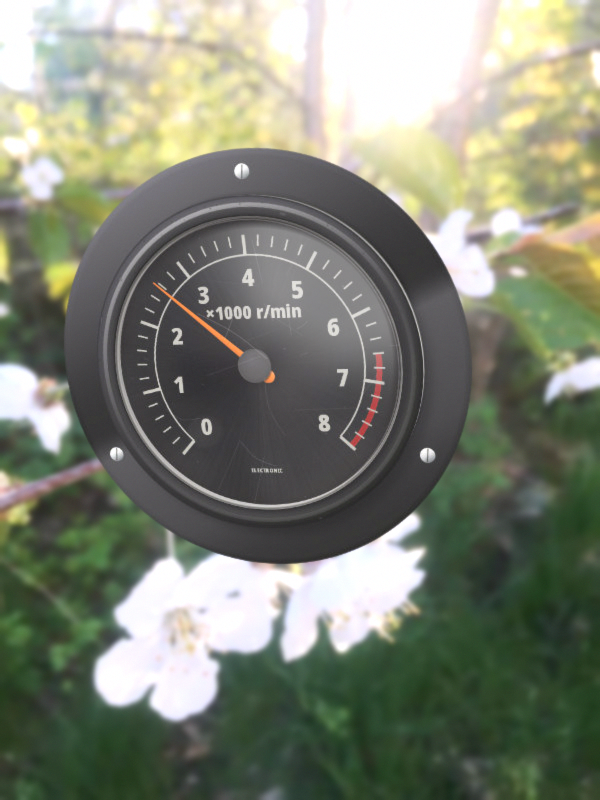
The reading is rpm 2600
